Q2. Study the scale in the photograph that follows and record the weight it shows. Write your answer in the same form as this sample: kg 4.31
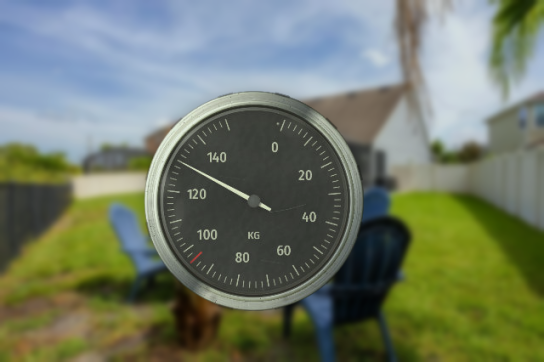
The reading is kg 130
